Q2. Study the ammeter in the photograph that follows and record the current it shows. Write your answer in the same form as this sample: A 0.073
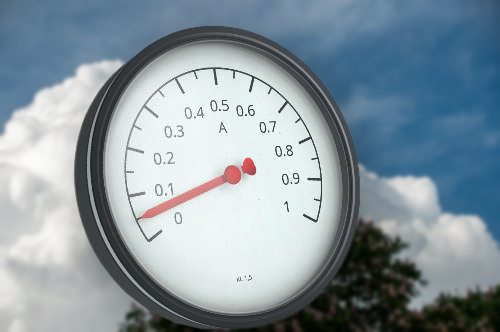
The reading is A 0.05
